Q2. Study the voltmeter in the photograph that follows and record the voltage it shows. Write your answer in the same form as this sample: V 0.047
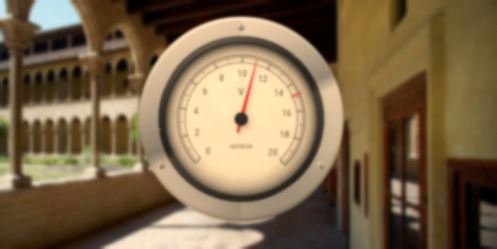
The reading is V 11
